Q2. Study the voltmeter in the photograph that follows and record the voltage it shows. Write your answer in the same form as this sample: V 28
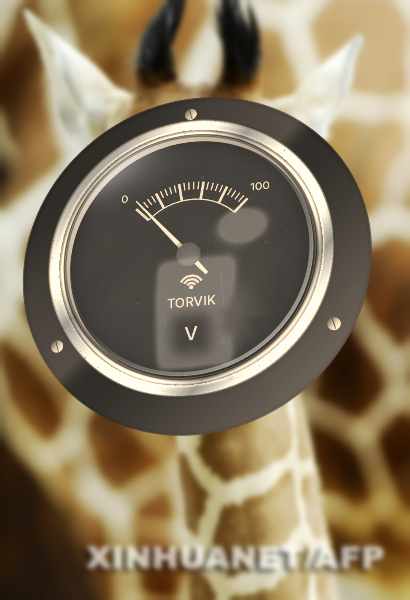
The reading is V 4
